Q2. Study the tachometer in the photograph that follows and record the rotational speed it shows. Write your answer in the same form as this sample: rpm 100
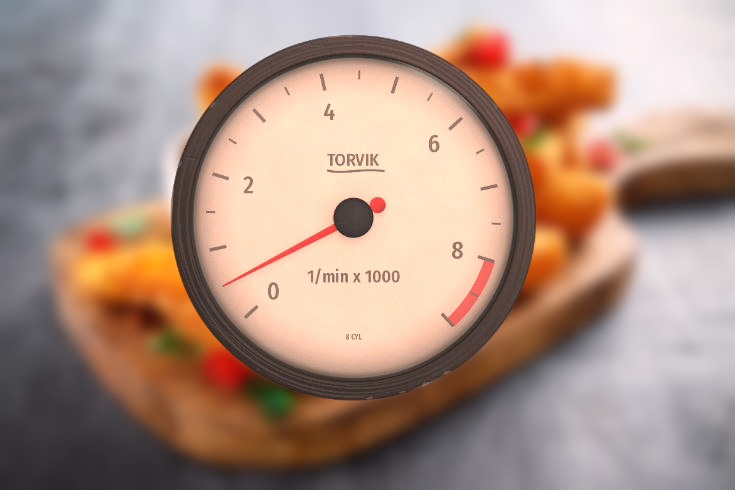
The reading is rpm 500
